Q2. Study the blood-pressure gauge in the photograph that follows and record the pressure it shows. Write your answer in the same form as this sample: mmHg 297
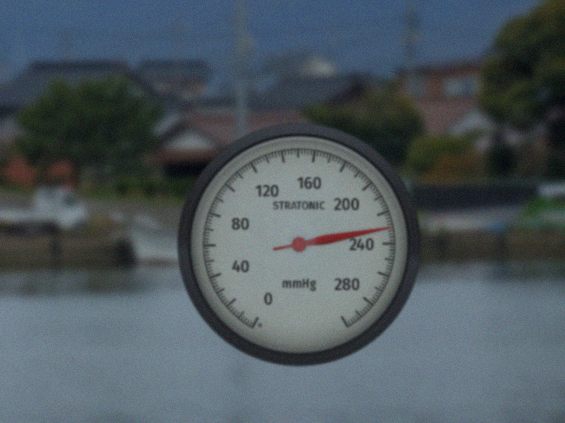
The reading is mmHg 230
